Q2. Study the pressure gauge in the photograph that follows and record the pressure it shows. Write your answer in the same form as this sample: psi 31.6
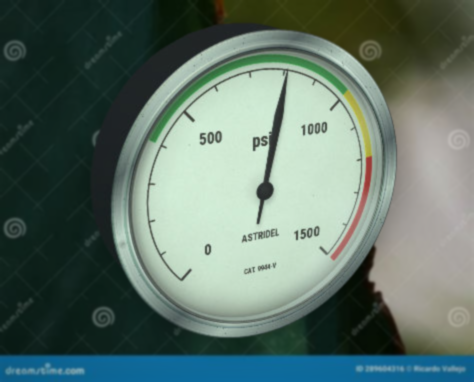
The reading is psi 800
